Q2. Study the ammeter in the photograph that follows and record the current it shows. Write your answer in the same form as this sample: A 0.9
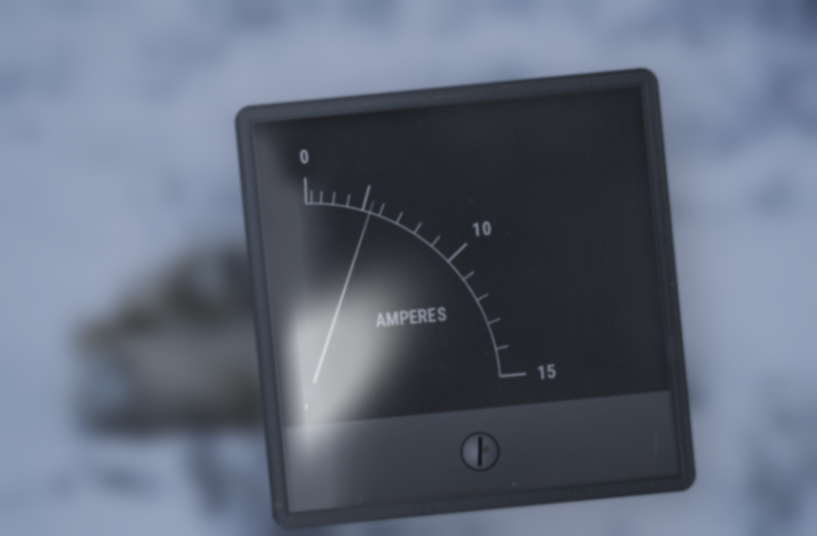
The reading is A 5.5
